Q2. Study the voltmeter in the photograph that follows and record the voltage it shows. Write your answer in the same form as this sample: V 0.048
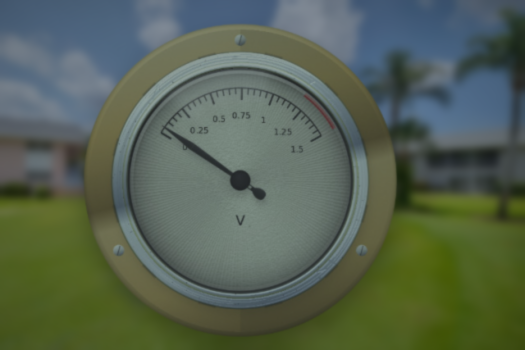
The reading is V 0.05
